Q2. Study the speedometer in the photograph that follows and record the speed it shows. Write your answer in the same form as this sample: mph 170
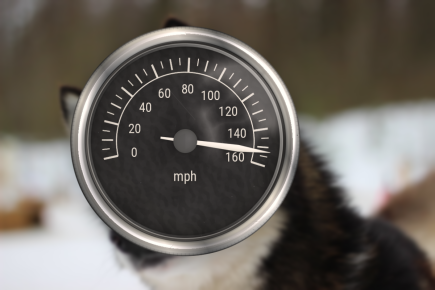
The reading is mph 152.5
